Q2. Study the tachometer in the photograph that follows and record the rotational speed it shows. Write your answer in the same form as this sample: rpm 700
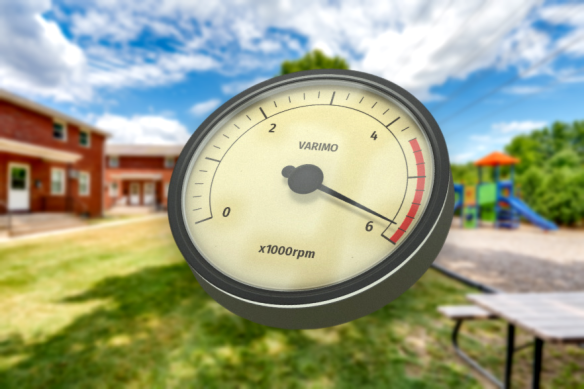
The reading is rpm 5800
